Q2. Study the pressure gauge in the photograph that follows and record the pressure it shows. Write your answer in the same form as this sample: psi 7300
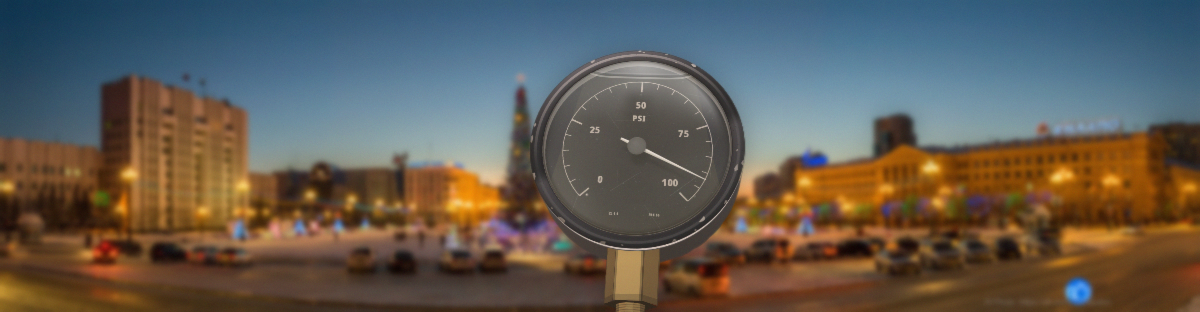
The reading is psi 92.5
